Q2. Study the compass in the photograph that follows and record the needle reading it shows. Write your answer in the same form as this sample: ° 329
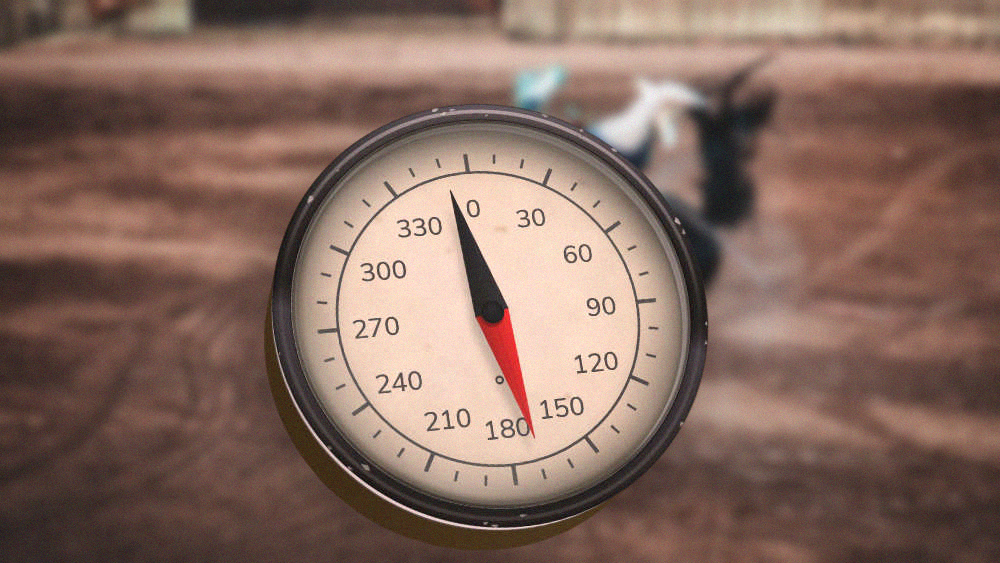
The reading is ° 170
